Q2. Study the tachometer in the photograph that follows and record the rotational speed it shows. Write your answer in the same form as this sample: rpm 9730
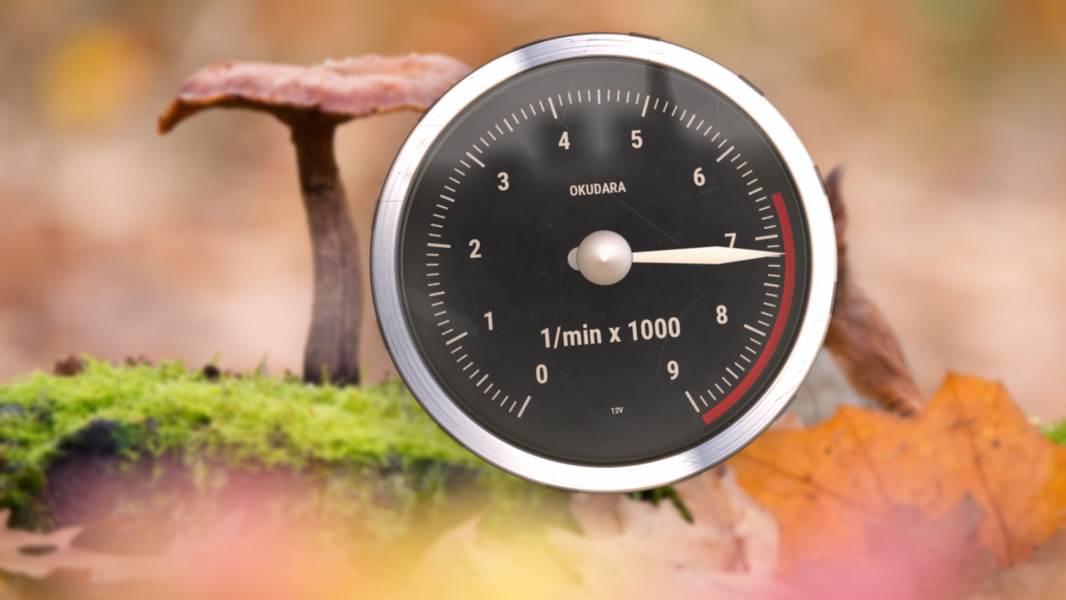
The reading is rpm 7200
